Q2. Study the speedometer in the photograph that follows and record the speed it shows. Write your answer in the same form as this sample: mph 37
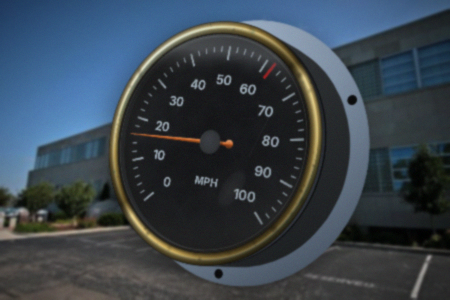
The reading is mph 16
